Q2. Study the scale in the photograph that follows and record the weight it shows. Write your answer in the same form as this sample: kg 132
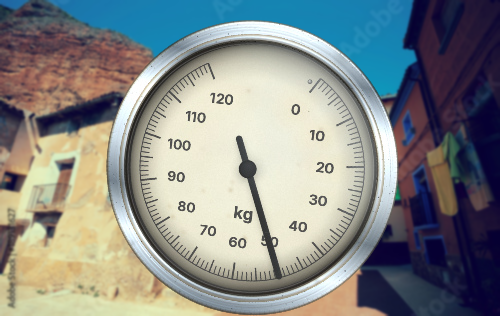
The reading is kg 50
